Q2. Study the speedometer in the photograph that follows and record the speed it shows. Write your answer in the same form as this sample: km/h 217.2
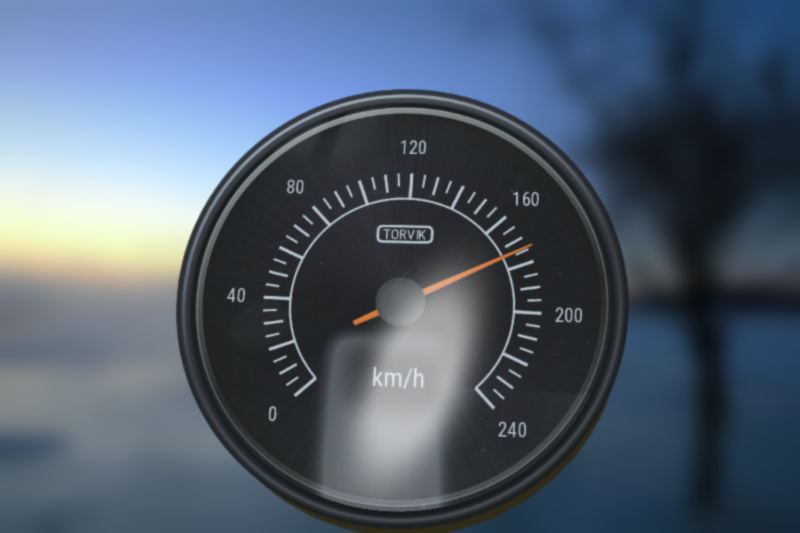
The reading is km/h 175
